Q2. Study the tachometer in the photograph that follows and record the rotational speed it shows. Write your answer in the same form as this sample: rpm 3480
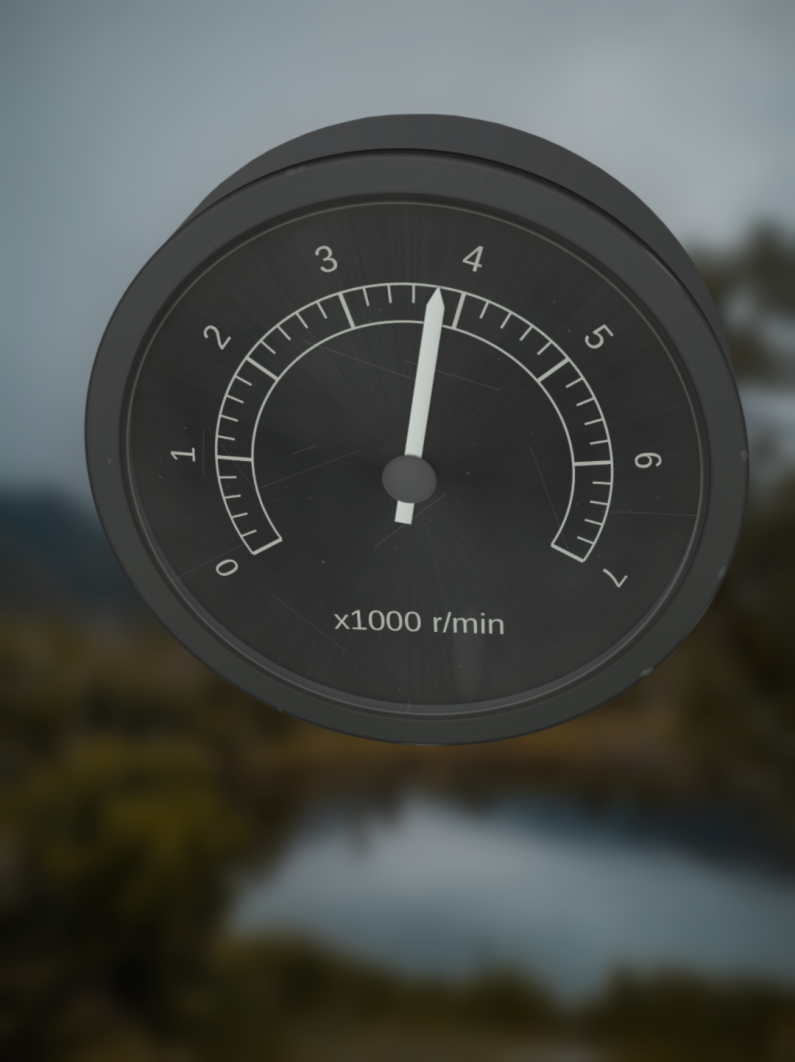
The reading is rpm 3800
